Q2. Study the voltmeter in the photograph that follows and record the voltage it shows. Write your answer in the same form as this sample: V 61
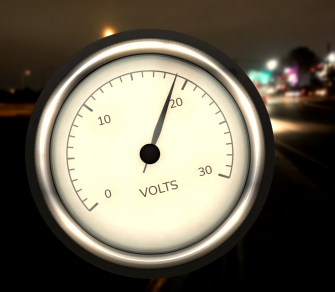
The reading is V 19
